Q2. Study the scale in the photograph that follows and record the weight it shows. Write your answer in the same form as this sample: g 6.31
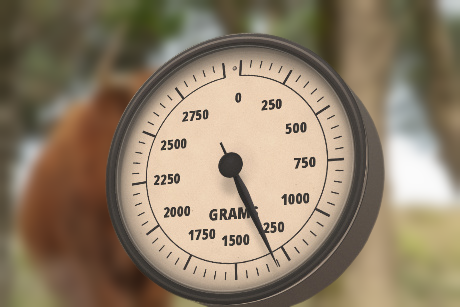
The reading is g 1300
